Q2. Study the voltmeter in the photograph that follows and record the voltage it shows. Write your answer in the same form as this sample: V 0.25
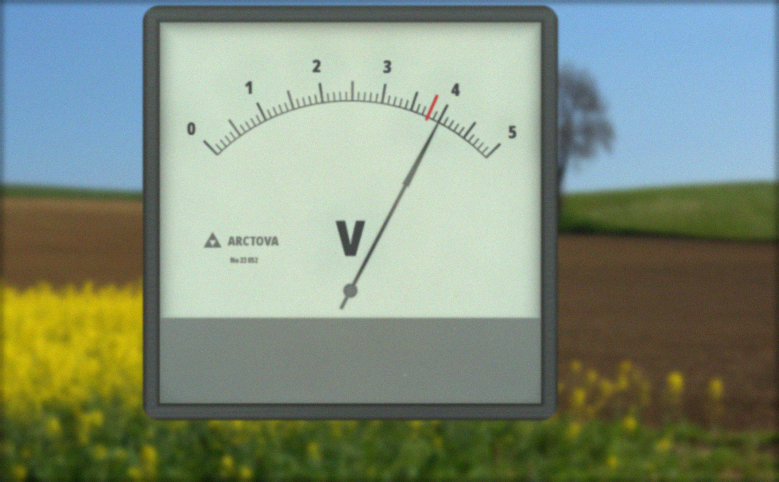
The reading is V 4
